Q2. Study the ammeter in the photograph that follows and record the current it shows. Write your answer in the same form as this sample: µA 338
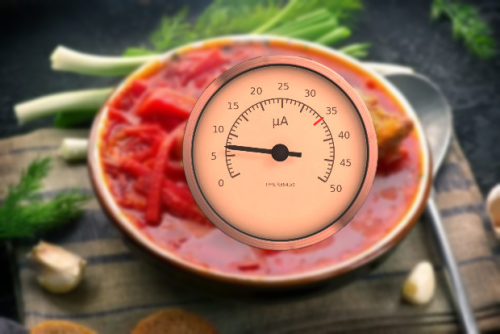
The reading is µA 7
